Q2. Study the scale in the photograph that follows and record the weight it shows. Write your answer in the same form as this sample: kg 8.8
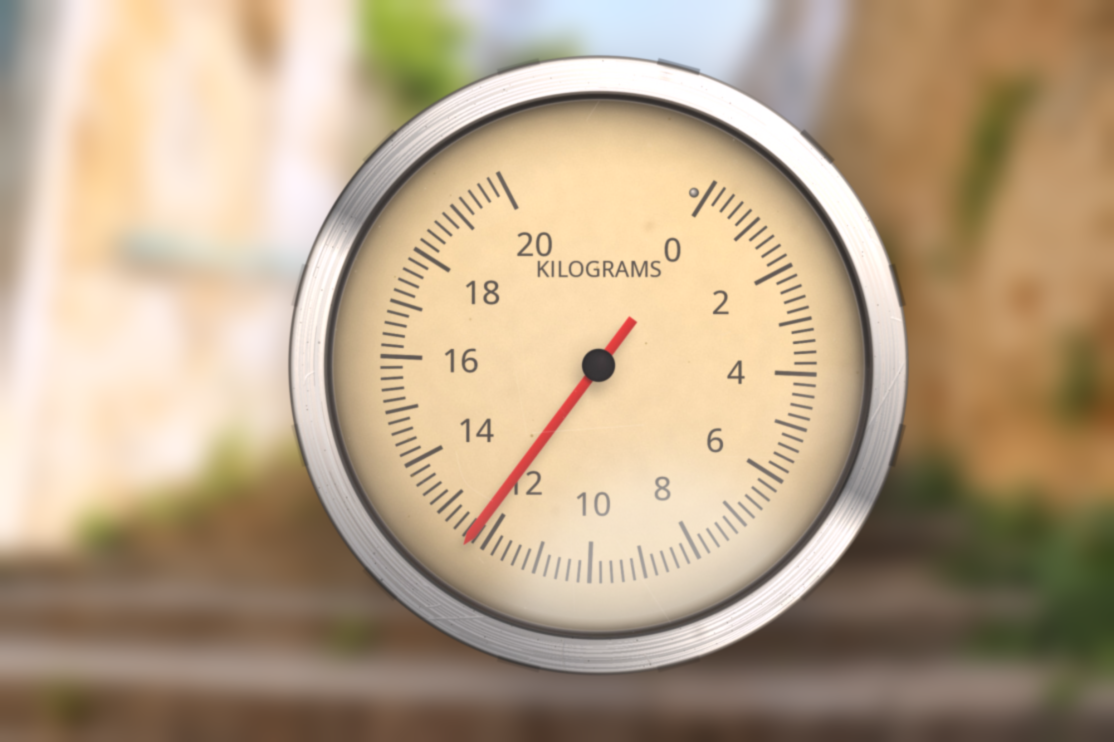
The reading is kg 12.3
